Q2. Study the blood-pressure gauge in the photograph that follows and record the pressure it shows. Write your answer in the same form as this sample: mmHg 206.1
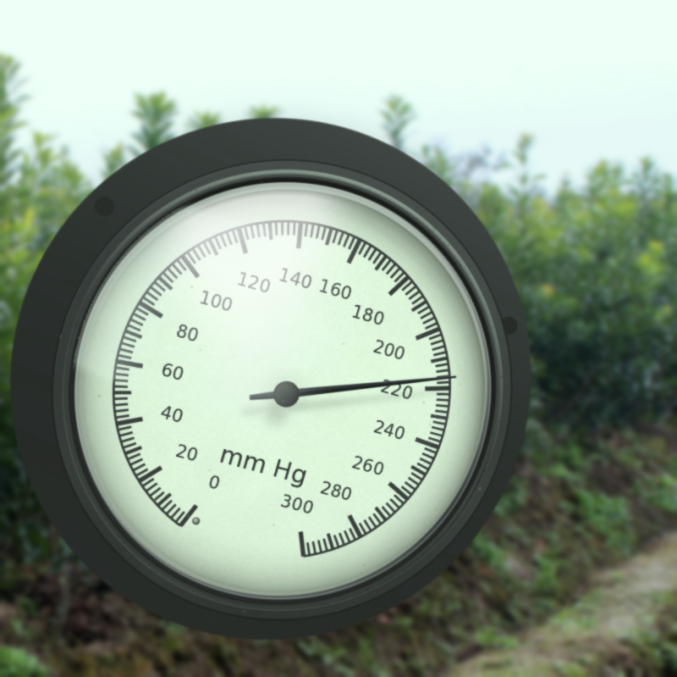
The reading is mmHg 216
